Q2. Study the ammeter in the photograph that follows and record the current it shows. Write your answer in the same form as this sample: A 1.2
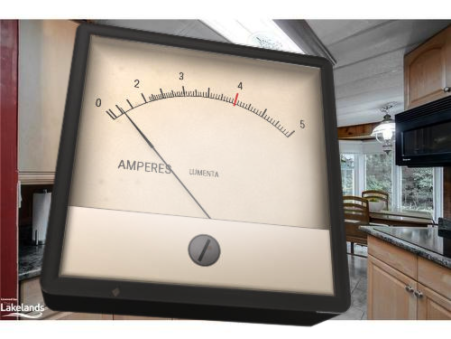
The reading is A 1
